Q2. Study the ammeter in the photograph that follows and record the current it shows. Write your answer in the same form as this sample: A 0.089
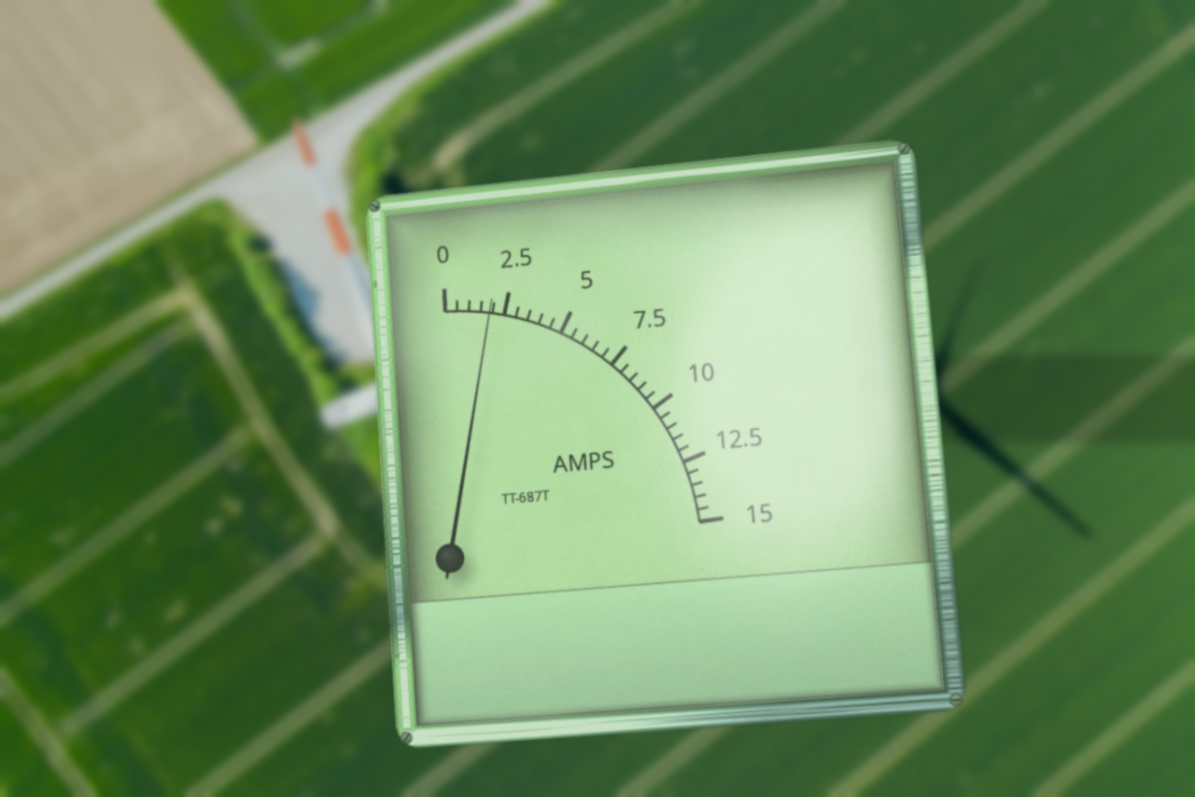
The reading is A 2
